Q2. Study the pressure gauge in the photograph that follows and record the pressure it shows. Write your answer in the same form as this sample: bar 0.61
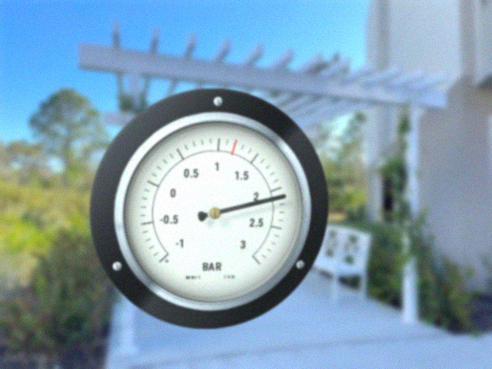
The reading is bar 2.1
